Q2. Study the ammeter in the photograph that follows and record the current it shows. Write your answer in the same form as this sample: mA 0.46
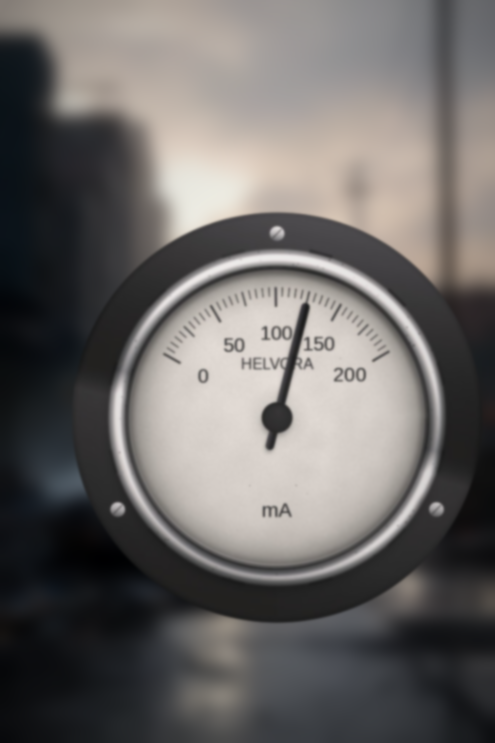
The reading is mA 125
